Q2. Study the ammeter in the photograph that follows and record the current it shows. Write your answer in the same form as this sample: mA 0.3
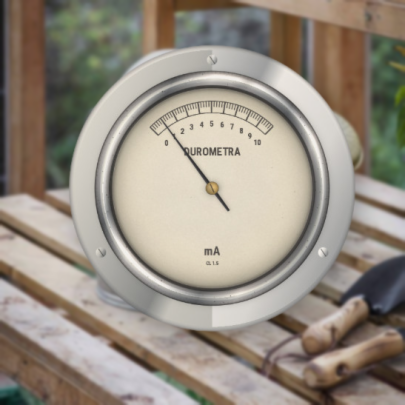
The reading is mA 1
